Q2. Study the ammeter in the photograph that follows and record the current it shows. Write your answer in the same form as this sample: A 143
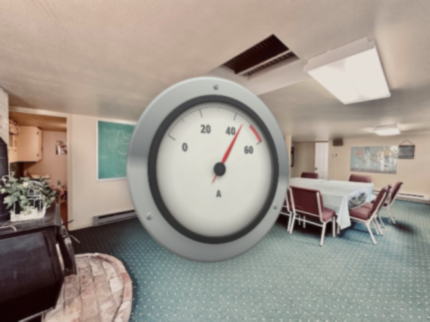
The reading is A 45
